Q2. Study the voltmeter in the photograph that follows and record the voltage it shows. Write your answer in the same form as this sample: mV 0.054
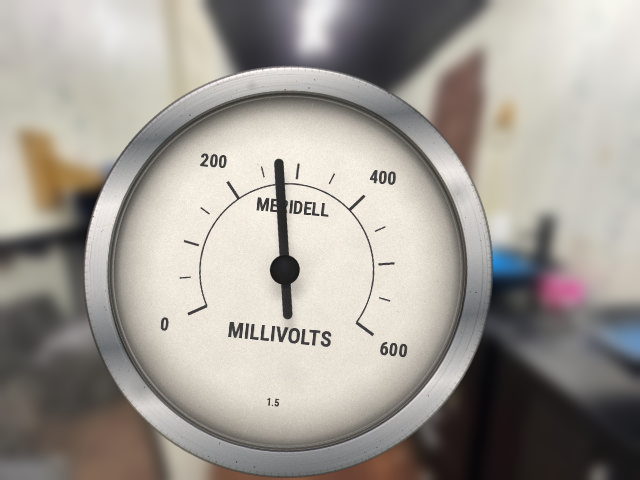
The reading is mV 275
